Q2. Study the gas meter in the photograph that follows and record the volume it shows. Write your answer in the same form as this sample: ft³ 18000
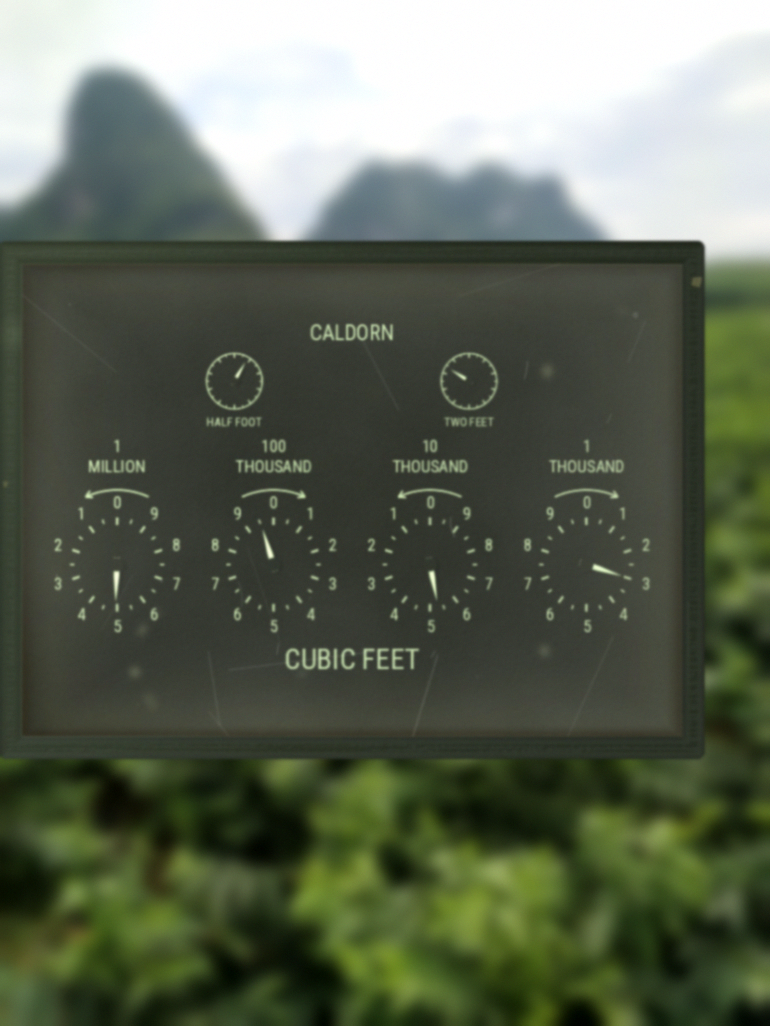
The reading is ft³ 495300
